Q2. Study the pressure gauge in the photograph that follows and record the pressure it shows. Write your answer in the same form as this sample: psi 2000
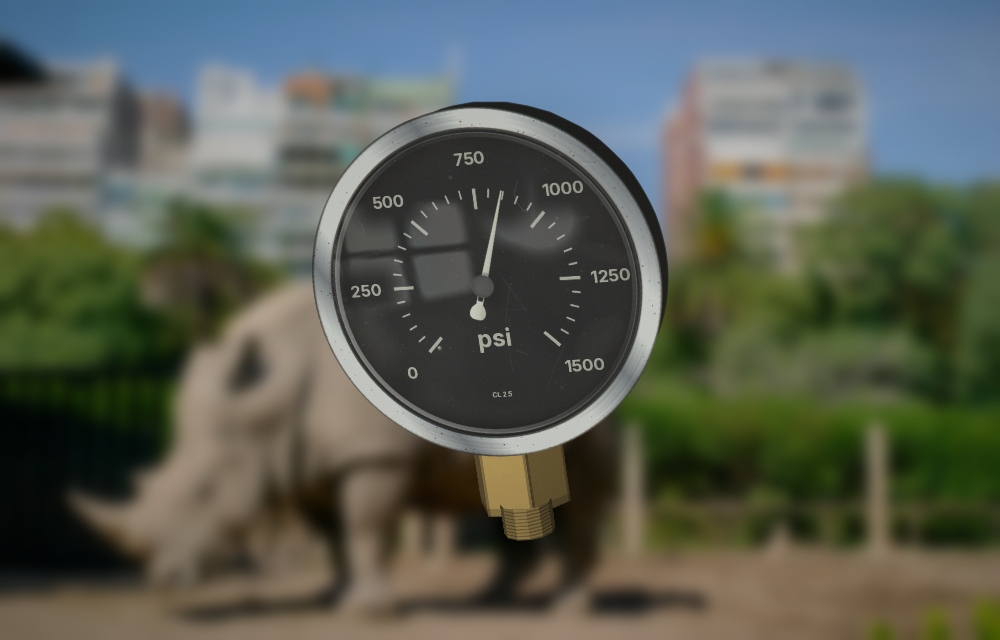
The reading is psi 850
